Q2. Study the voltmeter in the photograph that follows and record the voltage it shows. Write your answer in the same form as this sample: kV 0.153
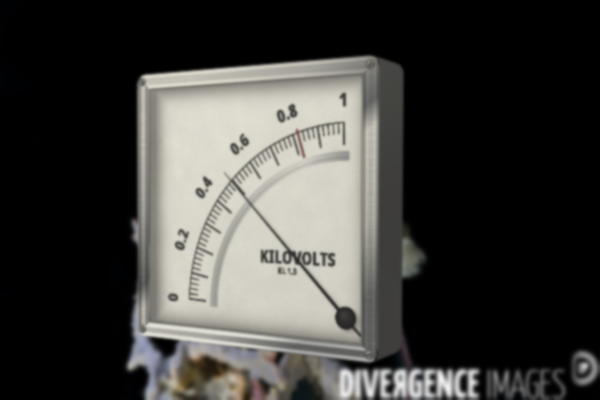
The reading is kV 0.5
